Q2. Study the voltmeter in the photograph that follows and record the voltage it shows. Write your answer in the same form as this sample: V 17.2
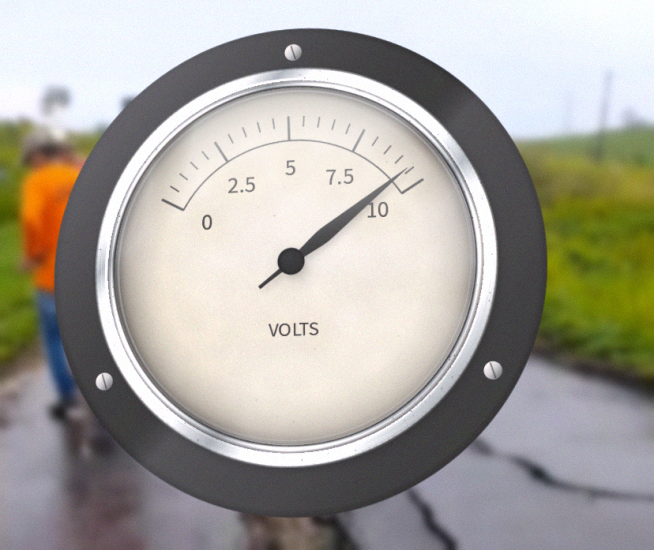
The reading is V 9.5
